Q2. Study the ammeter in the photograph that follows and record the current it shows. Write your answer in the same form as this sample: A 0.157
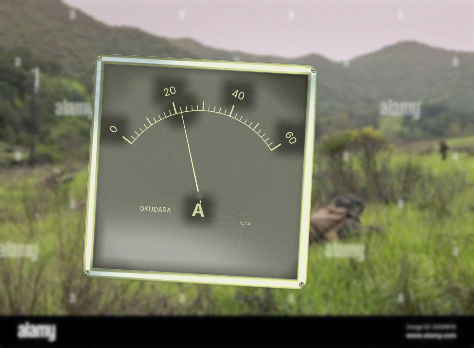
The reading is A 22
